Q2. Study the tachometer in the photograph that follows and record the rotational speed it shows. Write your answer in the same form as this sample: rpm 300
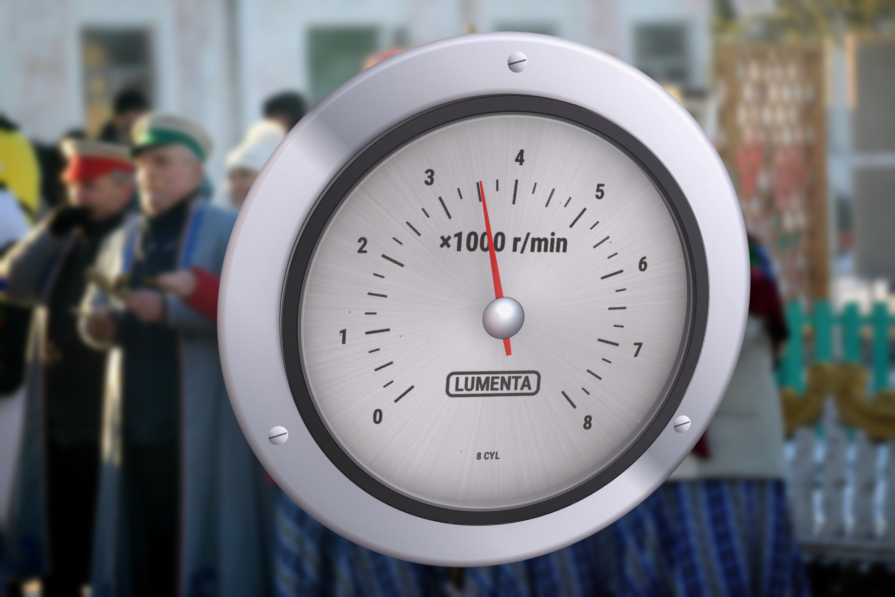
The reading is rpm 3500
